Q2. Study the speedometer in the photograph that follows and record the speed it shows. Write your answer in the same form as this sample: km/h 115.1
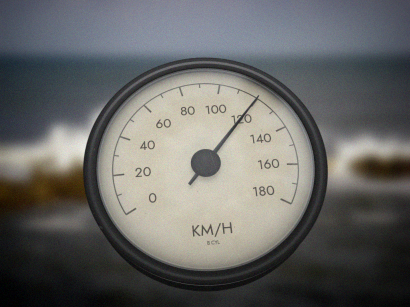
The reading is km/h 120
